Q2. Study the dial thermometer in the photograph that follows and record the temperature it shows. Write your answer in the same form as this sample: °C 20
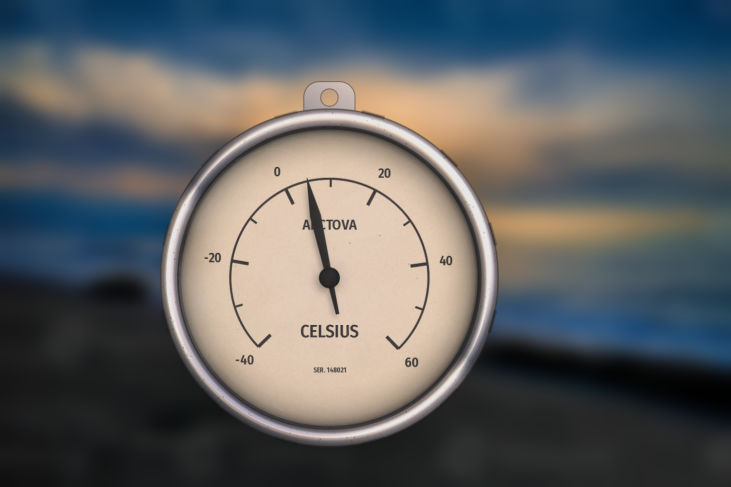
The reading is °C 5
